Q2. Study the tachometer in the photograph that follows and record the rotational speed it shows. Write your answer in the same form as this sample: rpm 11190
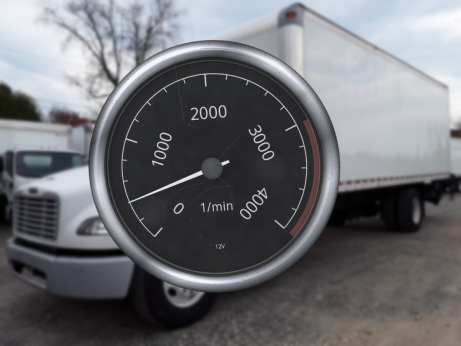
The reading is rpm 400
